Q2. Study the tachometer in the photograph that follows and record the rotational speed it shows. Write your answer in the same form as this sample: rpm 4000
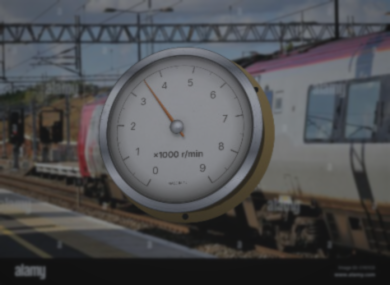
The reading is rpm 3500
